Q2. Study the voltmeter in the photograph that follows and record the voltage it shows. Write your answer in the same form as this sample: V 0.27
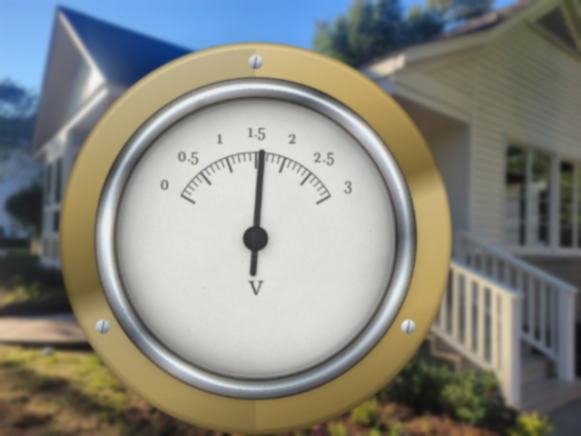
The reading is V 1.6
